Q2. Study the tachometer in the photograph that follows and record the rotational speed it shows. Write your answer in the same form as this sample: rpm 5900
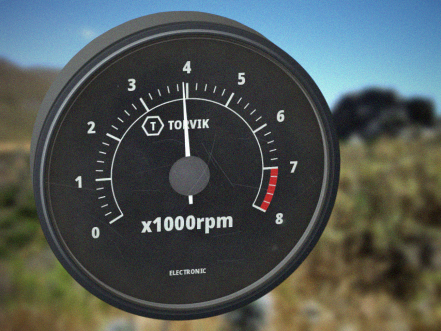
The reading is rpm 3900
